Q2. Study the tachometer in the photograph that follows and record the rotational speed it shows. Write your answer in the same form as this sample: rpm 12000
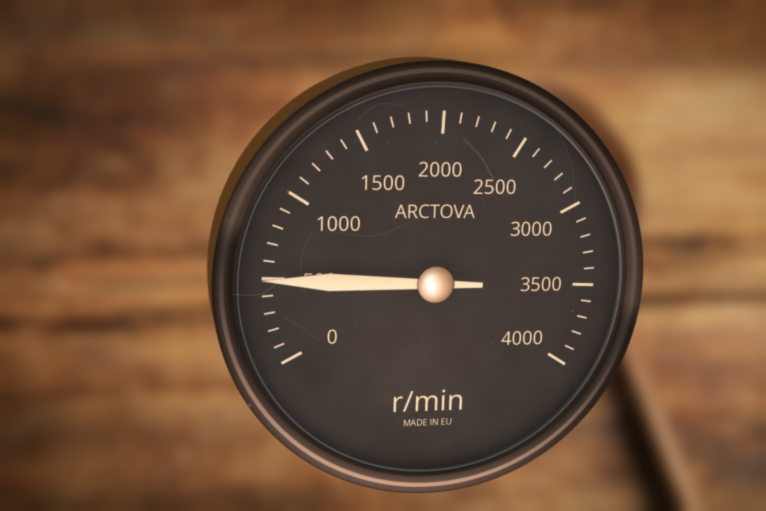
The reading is rpm 500
